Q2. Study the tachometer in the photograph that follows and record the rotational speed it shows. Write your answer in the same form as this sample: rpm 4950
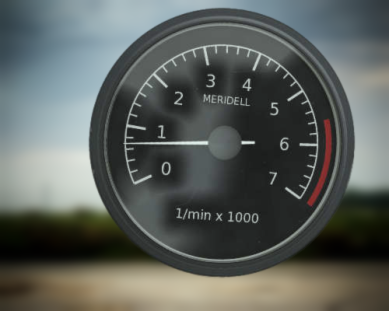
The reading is rpm 700
